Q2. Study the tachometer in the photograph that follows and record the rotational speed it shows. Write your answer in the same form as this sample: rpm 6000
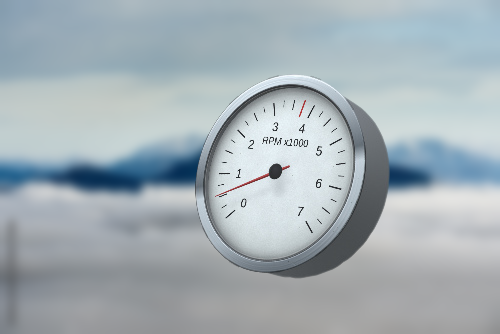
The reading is rpm 500
